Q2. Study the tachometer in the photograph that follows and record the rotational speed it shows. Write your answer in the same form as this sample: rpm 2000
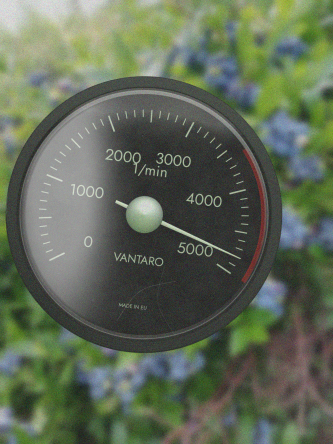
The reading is rpm 4800
